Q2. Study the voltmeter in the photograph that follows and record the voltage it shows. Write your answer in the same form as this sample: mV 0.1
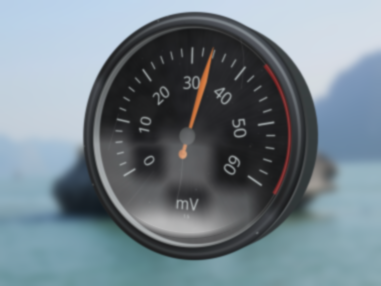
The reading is mV 34
